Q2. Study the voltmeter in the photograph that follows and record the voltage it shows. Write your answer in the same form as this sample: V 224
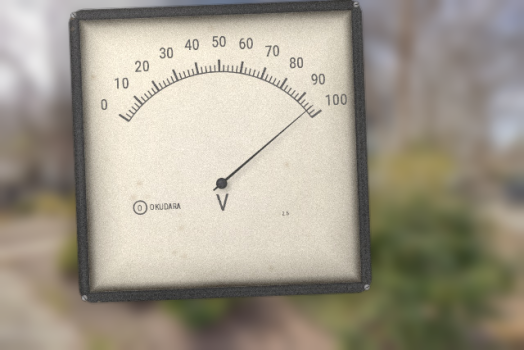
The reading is V 96
